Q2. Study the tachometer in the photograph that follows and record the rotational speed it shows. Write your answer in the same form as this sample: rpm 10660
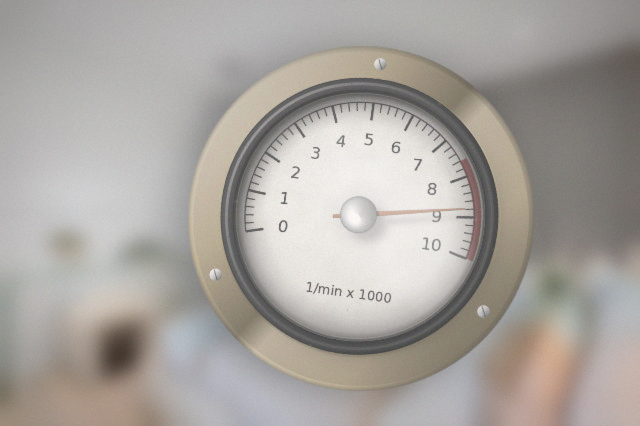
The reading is rpm 8800
